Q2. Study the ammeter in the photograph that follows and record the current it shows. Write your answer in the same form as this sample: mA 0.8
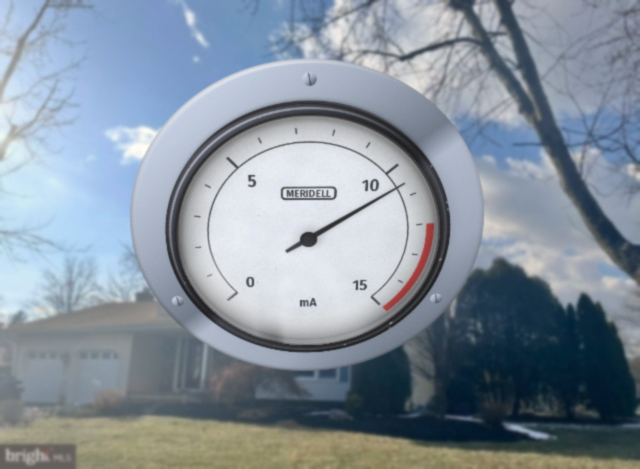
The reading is mA 10.5
